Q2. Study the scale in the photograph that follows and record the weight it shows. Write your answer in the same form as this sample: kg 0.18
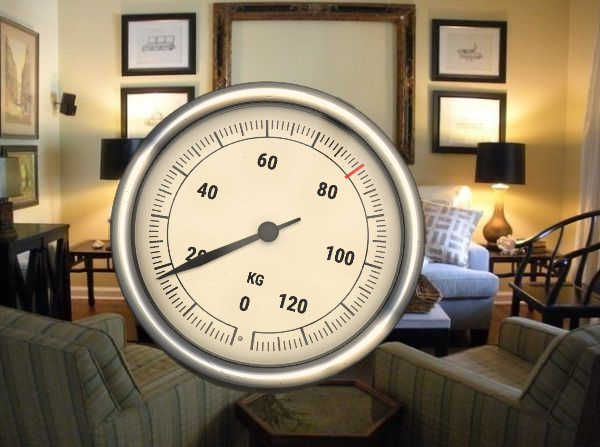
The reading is kg 18
